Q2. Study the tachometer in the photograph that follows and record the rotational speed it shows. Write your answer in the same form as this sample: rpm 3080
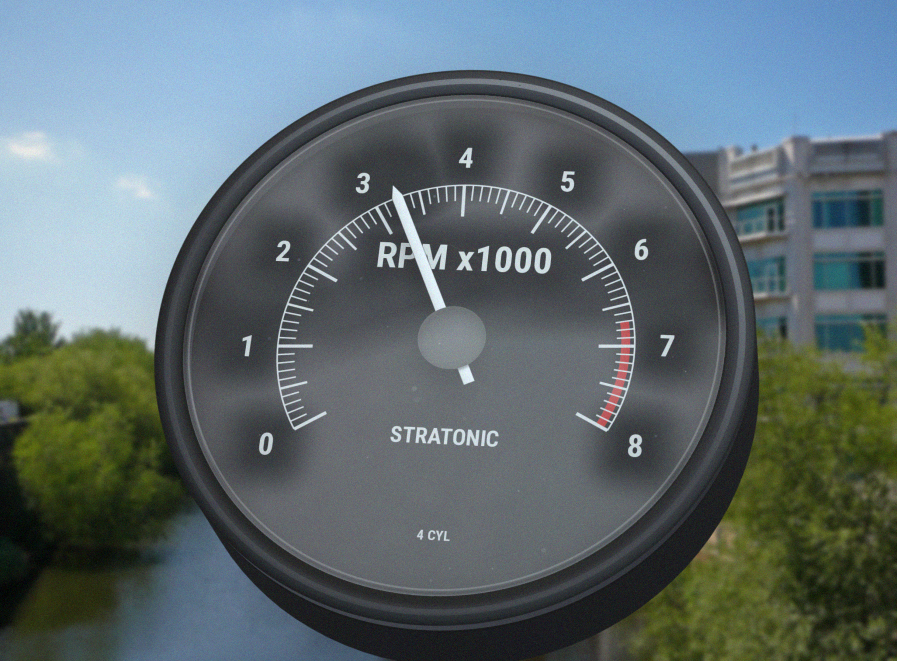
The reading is rpm 3250
